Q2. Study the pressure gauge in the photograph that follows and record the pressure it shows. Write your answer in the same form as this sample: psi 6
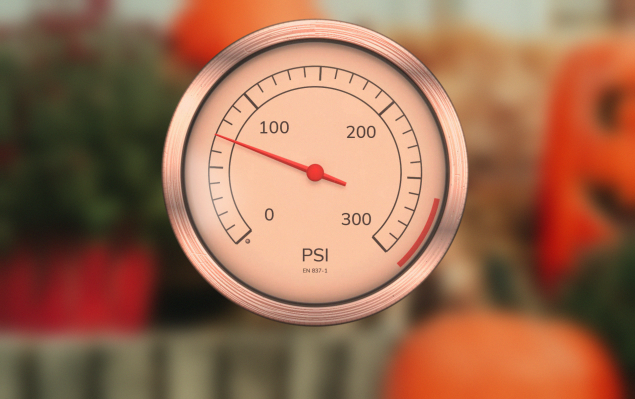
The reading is psi 70
